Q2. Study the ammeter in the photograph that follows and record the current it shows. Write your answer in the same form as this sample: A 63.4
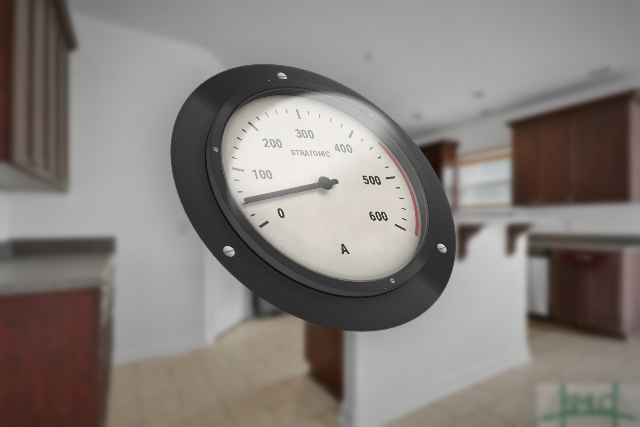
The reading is A 40
